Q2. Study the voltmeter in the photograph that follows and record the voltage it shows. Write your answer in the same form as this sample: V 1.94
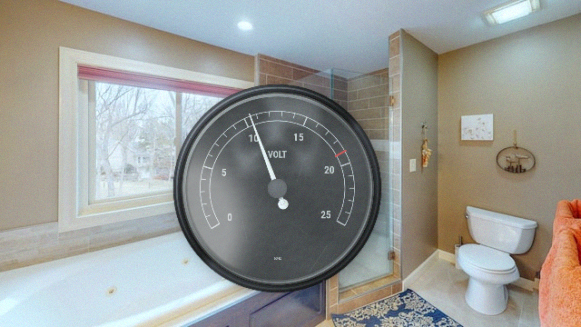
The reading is V 10.5
